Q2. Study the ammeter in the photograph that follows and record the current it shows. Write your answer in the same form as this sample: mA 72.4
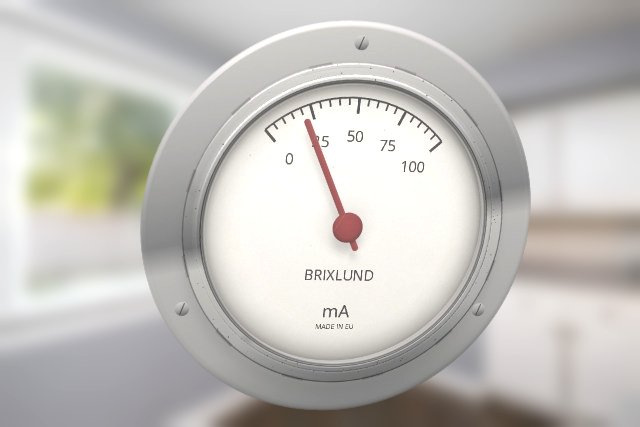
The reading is mA 20
